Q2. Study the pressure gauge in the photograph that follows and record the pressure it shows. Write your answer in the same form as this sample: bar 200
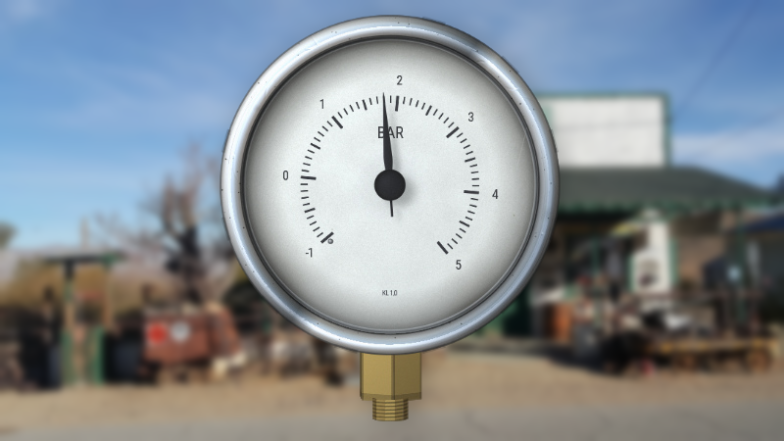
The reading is bar 1.8
